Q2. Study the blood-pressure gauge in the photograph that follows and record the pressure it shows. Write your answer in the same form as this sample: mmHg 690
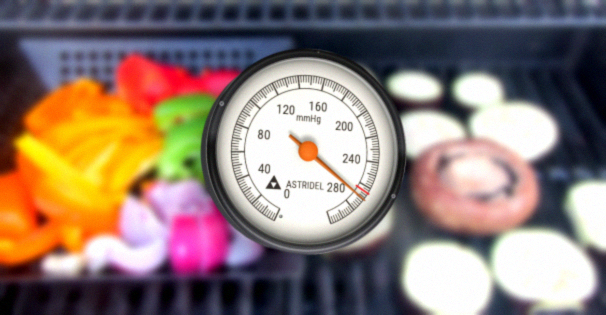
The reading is mmHg 270
